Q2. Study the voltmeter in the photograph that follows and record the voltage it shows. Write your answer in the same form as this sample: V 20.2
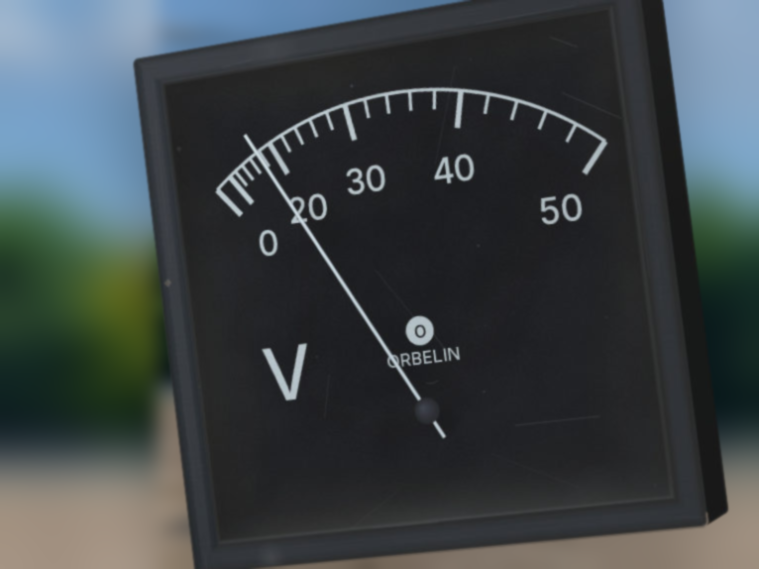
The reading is V 18
